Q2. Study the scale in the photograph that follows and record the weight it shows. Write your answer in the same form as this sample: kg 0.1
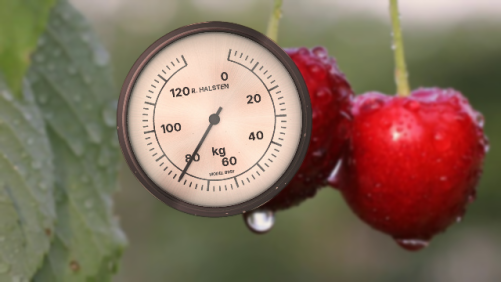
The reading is kg 80
